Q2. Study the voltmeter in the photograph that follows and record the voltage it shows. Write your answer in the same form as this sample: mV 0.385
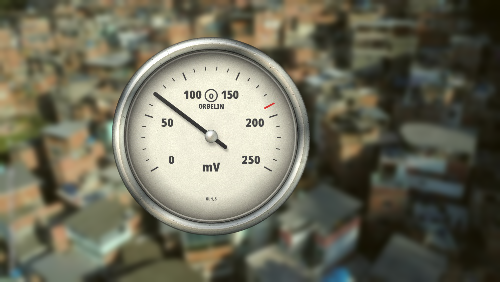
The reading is mV 70
